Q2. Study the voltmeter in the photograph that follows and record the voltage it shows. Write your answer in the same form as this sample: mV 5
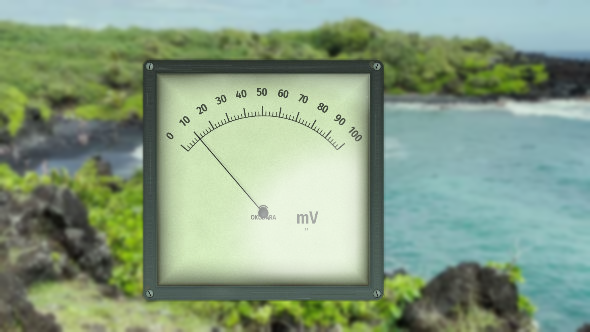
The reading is mV 10
